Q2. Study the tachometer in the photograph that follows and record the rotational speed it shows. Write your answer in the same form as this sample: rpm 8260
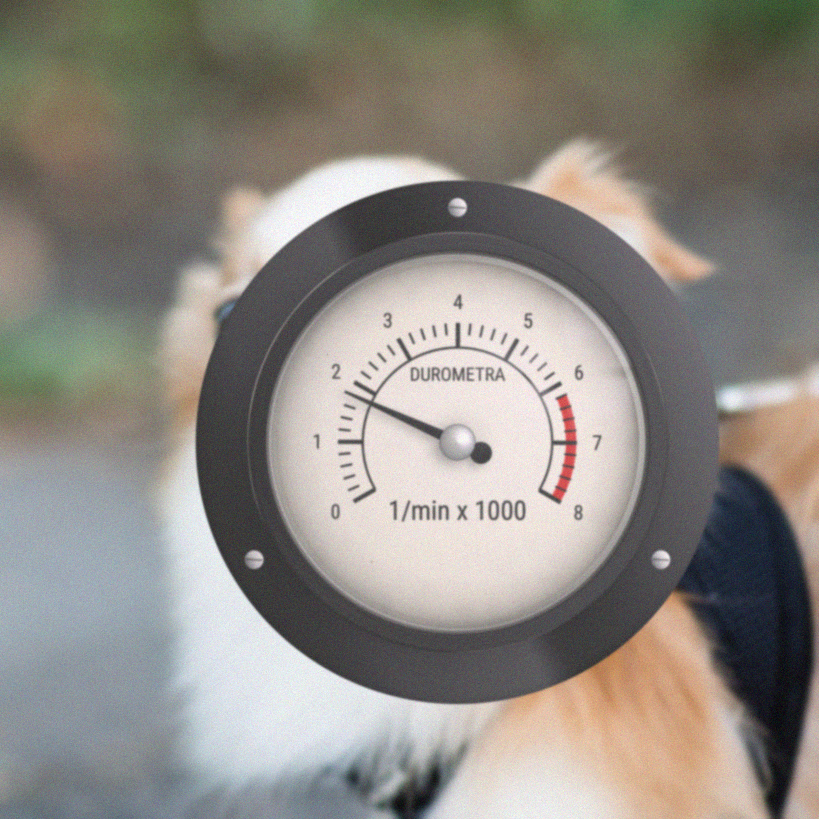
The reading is rpm 1800
